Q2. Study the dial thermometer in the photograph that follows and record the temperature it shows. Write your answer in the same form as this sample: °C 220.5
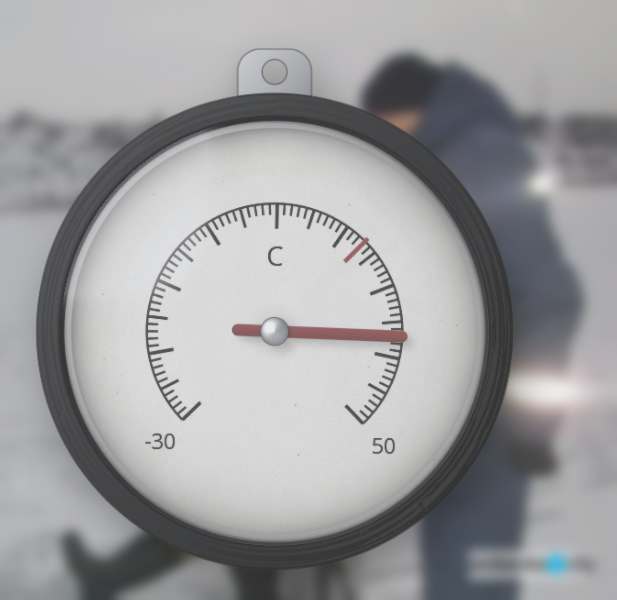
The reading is °C 37
